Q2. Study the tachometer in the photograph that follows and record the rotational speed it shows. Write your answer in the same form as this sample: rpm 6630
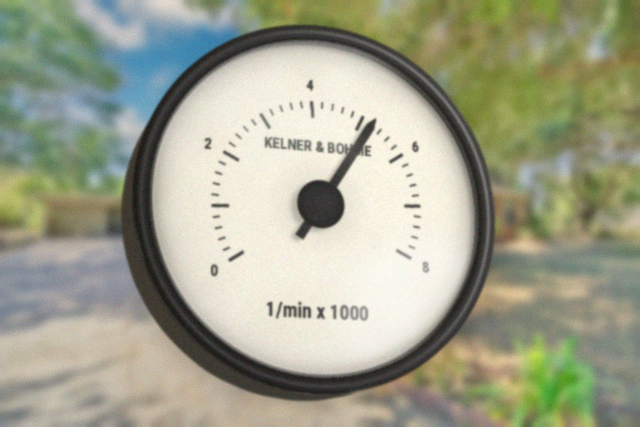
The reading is rpm 5200
